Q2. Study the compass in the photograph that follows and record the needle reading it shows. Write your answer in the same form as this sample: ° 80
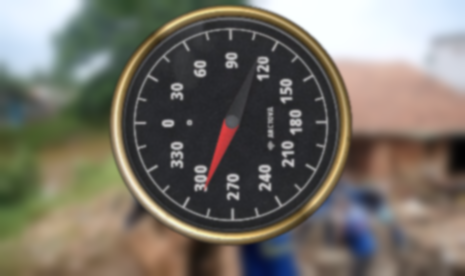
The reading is ° 292.5
